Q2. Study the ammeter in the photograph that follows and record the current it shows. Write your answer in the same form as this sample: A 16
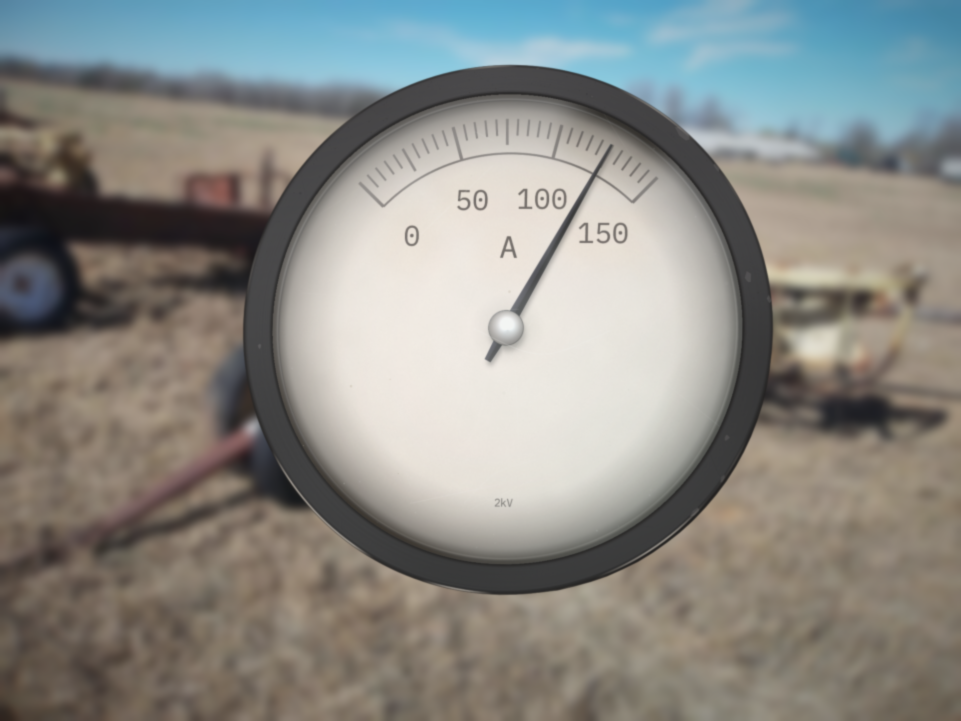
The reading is A 125
